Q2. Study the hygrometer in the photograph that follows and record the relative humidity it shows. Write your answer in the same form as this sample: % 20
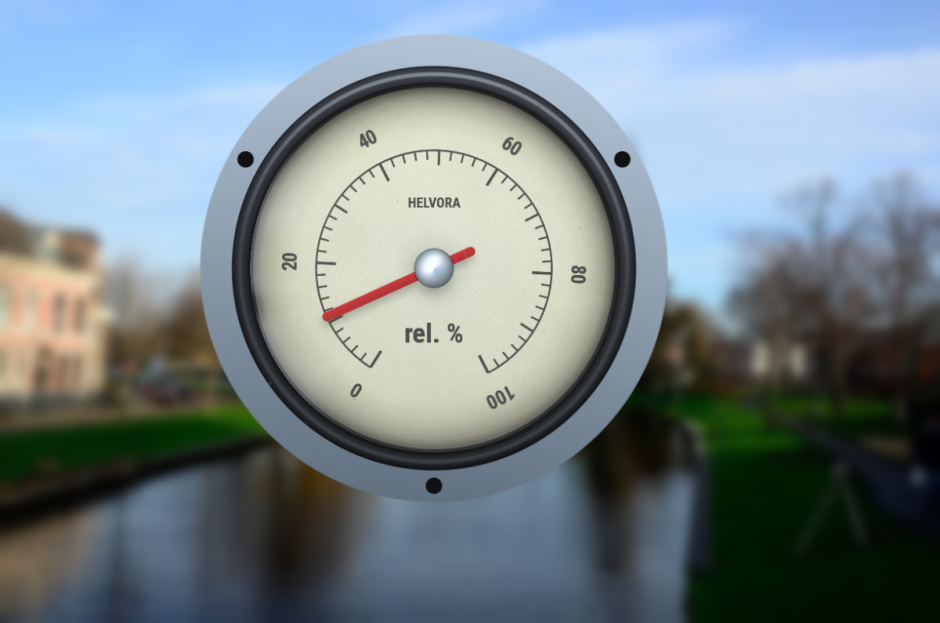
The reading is % 11
